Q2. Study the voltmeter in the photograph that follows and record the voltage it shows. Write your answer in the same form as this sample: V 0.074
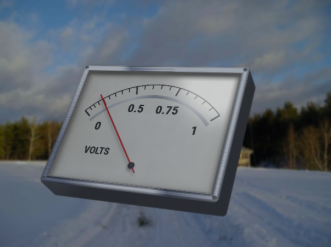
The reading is V 0.25
